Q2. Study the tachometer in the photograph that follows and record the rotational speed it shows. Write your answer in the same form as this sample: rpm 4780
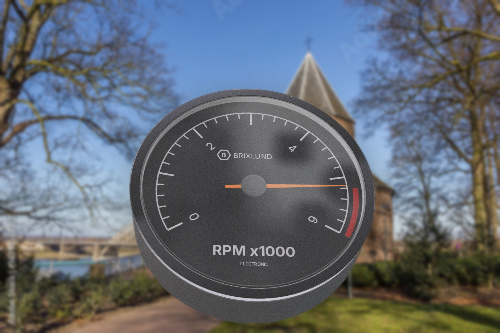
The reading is rpm 5200
